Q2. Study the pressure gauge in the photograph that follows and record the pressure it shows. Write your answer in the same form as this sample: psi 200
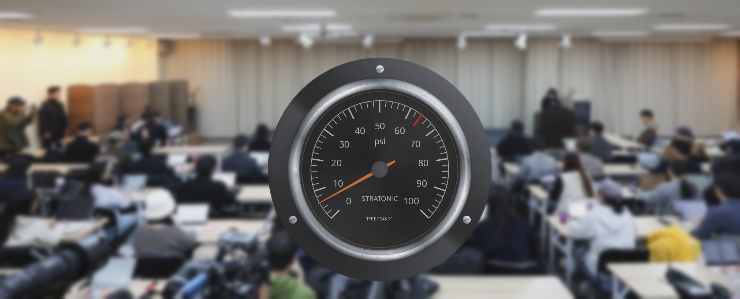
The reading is psi 6
